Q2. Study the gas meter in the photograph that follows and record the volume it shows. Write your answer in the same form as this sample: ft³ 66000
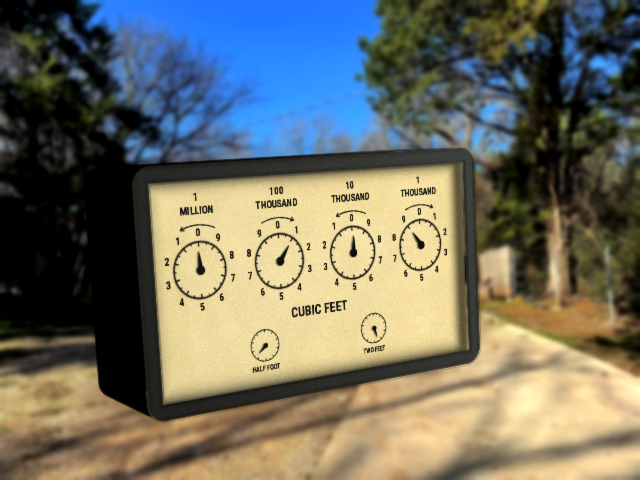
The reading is ft³ 9900
